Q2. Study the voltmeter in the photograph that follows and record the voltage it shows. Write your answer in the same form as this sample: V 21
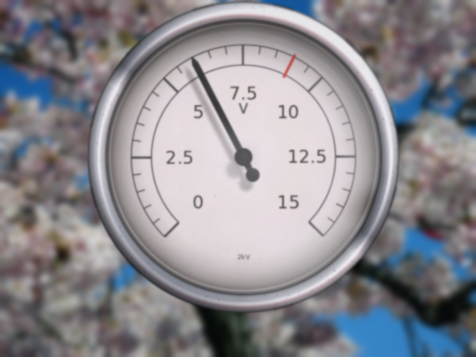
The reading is V 6
